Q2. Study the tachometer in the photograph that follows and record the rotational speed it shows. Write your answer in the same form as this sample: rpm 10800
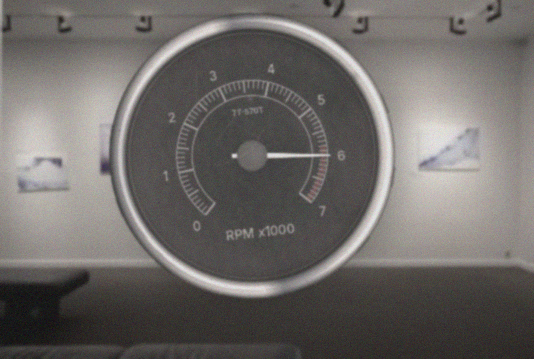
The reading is rpm 6000
